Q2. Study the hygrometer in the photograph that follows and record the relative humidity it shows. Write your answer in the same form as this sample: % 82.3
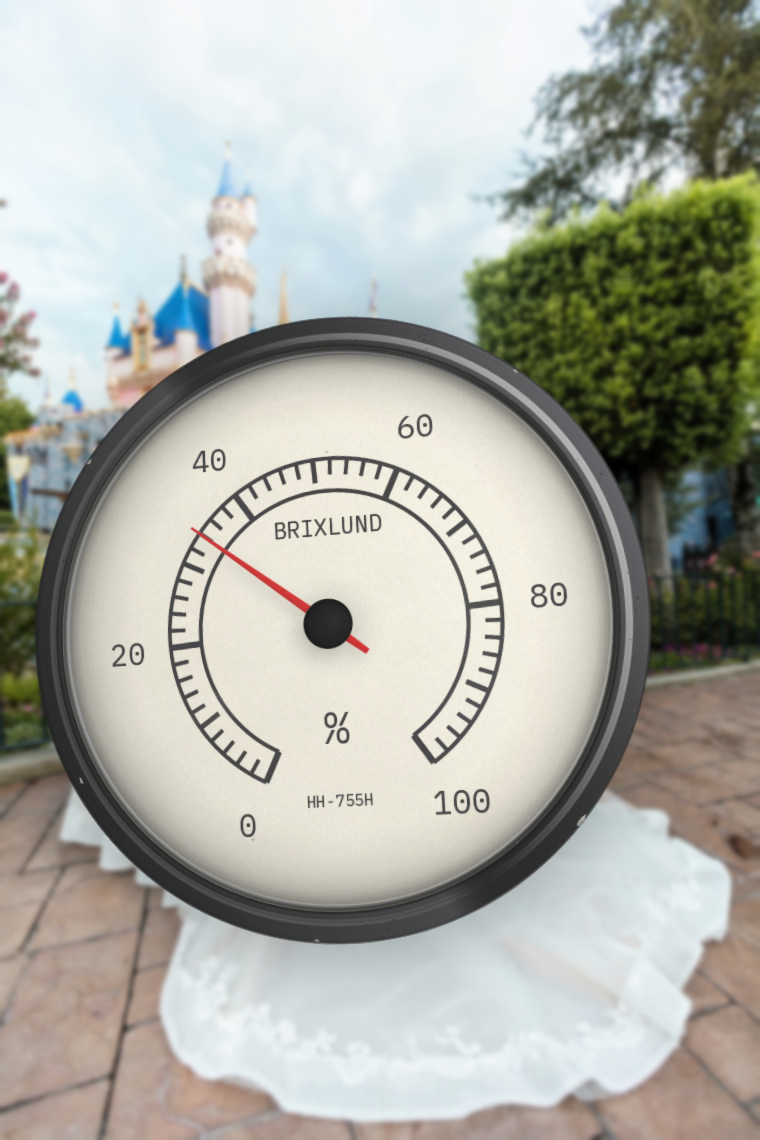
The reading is % 34
